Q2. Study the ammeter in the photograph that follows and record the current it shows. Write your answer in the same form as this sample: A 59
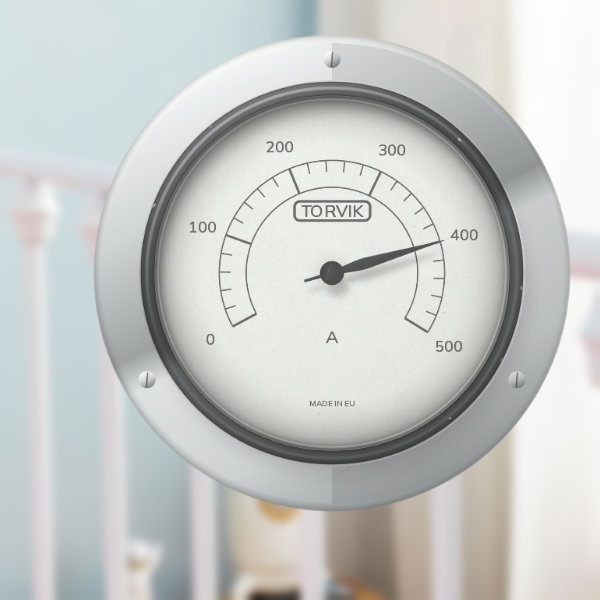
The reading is A 400
